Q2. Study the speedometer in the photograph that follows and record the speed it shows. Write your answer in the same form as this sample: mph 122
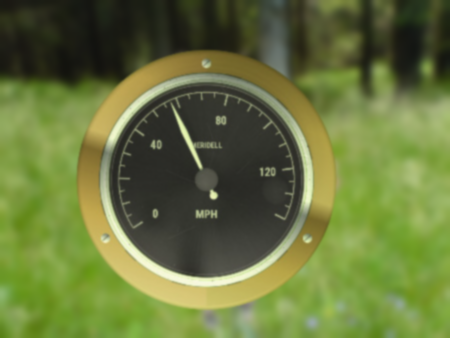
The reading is mph 57.5
